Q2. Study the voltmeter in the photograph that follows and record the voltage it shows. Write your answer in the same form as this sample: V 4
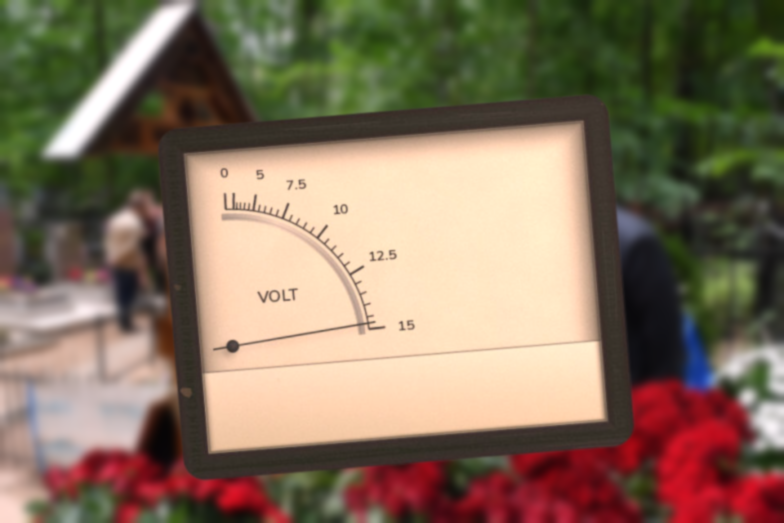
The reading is V 14.75
